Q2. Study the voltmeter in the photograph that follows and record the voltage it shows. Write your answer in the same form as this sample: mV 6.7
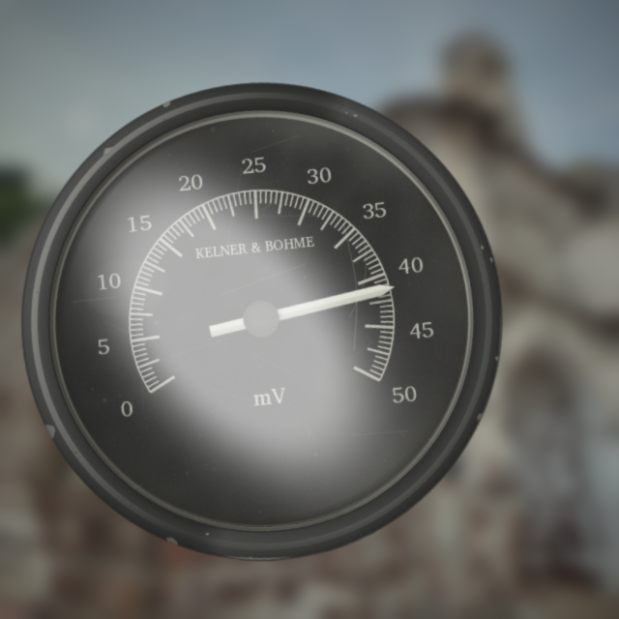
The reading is mV 41.5
